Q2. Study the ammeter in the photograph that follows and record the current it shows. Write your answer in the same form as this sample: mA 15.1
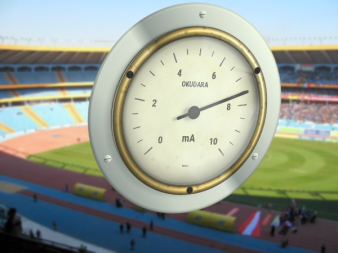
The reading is mA 7.5
